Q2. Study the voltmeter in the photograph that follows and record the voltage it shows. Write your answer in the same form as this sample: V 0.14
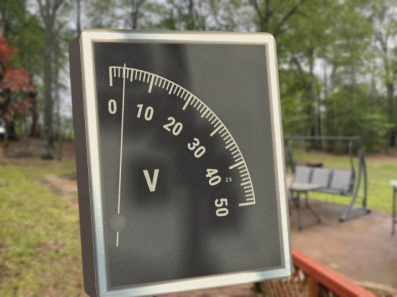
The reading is V 3
